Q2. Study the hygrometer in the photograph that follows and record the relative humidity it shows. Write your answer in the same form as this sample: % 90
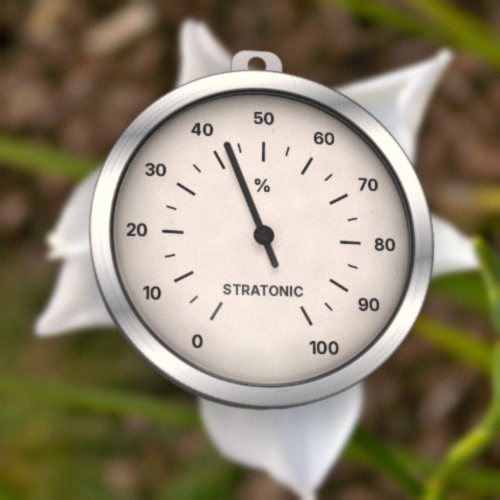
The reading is % 42.5
